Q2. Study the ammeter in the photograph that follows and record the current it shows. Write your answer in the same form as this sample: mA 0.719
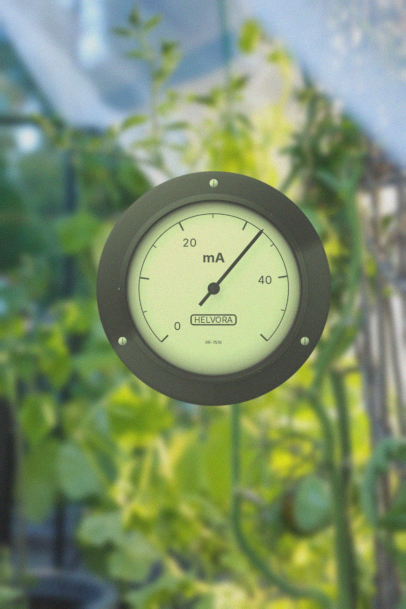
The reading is mA 32.5
